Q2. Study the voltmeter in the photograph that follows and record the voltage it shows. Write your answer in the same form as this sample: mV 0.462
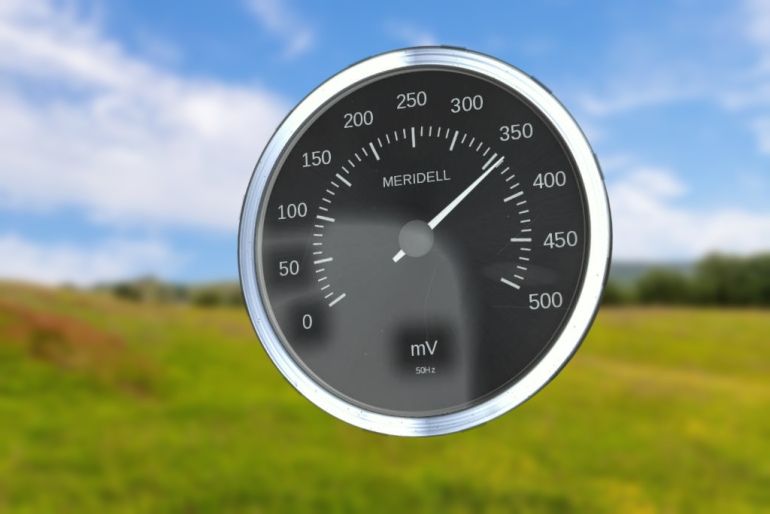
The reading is mV 360
